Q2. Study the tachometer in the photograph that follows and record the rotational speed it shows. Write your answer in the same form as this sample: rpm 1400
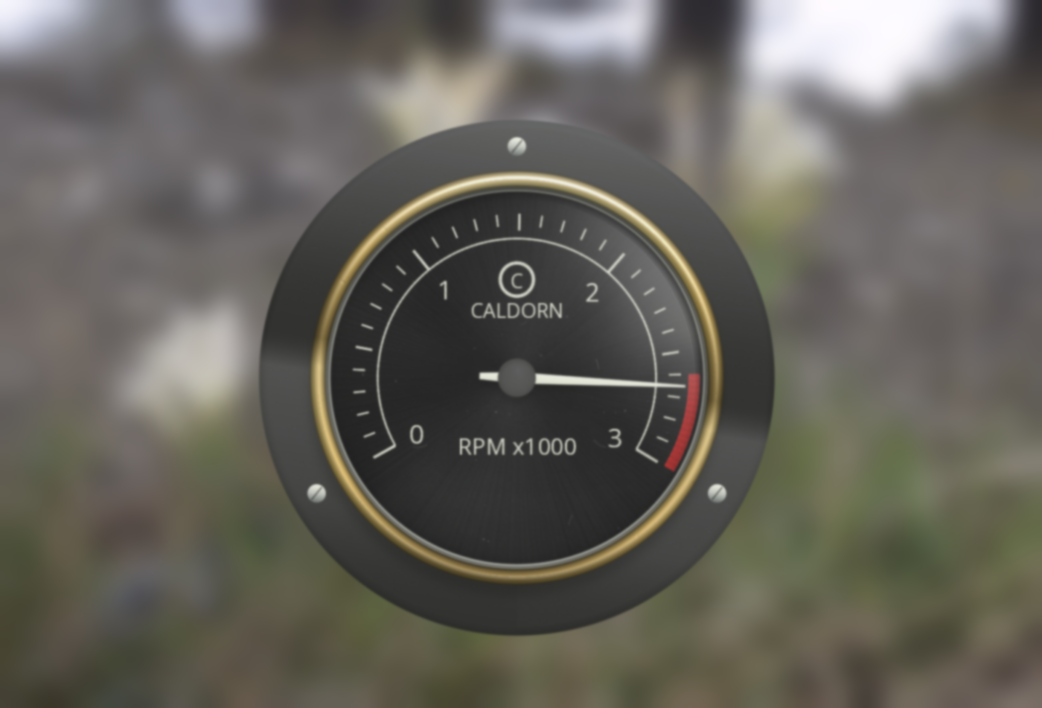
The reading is rpm 2650
